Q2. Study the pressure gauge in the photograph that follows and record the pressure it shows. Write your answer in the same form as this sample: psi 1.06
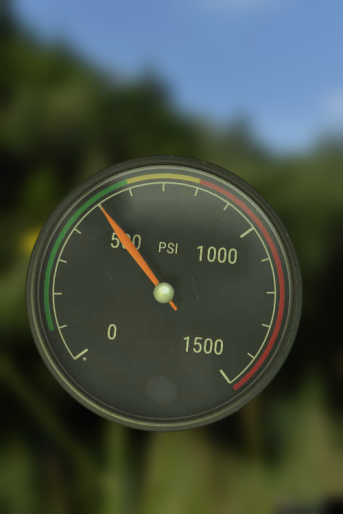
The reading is psi 500
